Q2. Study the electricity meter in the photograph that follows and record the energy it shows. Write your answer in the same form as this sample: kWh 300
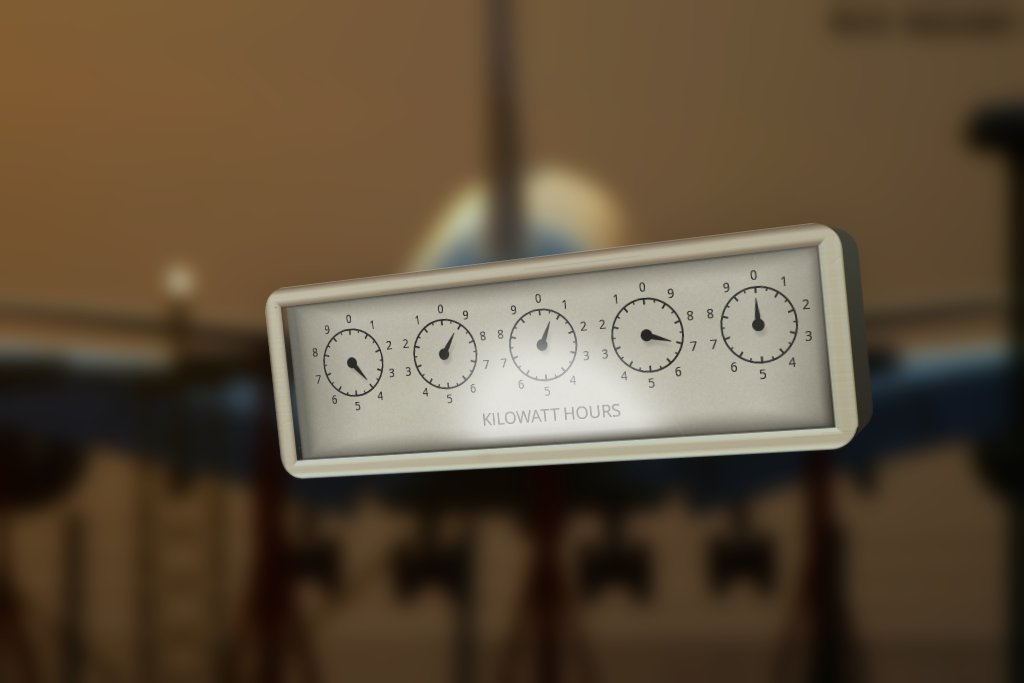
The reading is kWh 39070
